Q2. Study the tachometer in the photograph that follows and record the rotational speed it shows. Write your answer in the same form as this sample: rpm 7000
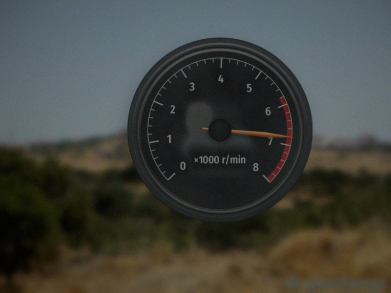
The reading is rpm 6800
